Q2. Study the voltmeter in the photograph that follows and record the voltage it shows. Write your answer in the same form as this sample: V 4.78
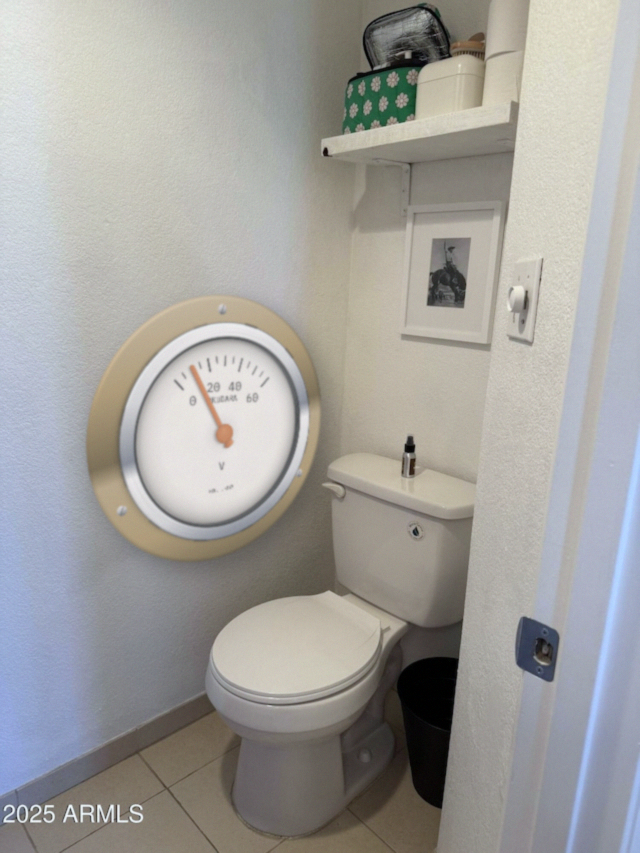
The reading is V 10
